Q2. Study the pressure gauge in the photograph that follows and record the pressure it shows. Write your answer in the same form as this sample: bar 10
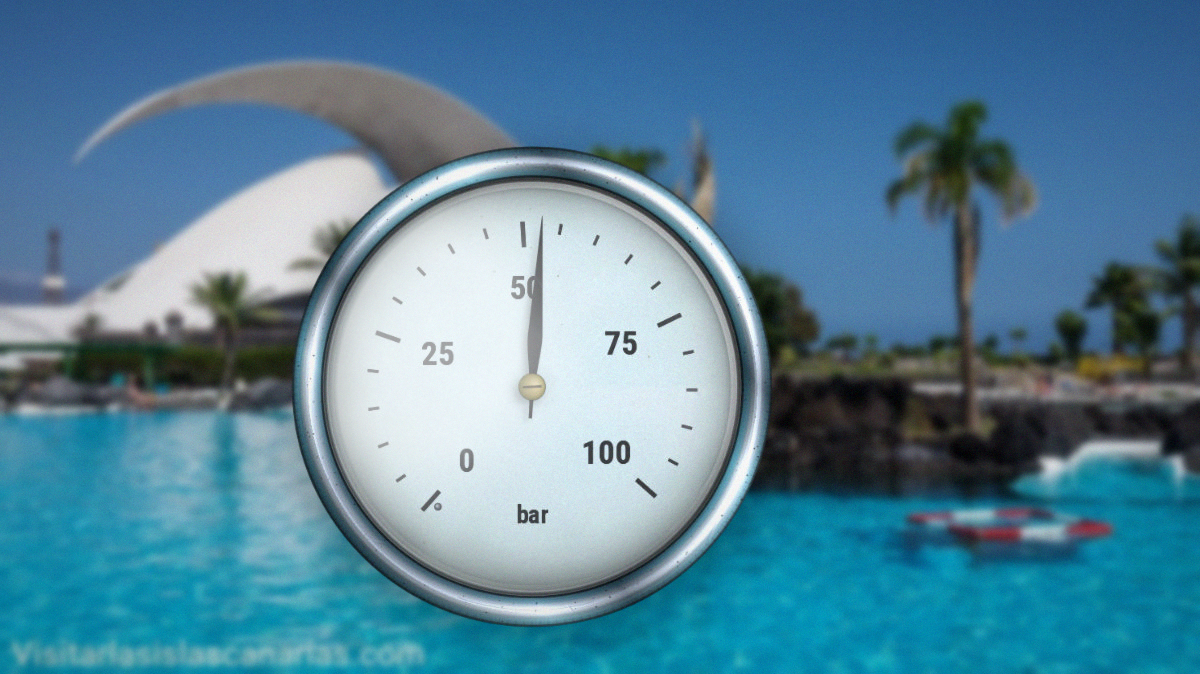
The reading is bar 52.5
